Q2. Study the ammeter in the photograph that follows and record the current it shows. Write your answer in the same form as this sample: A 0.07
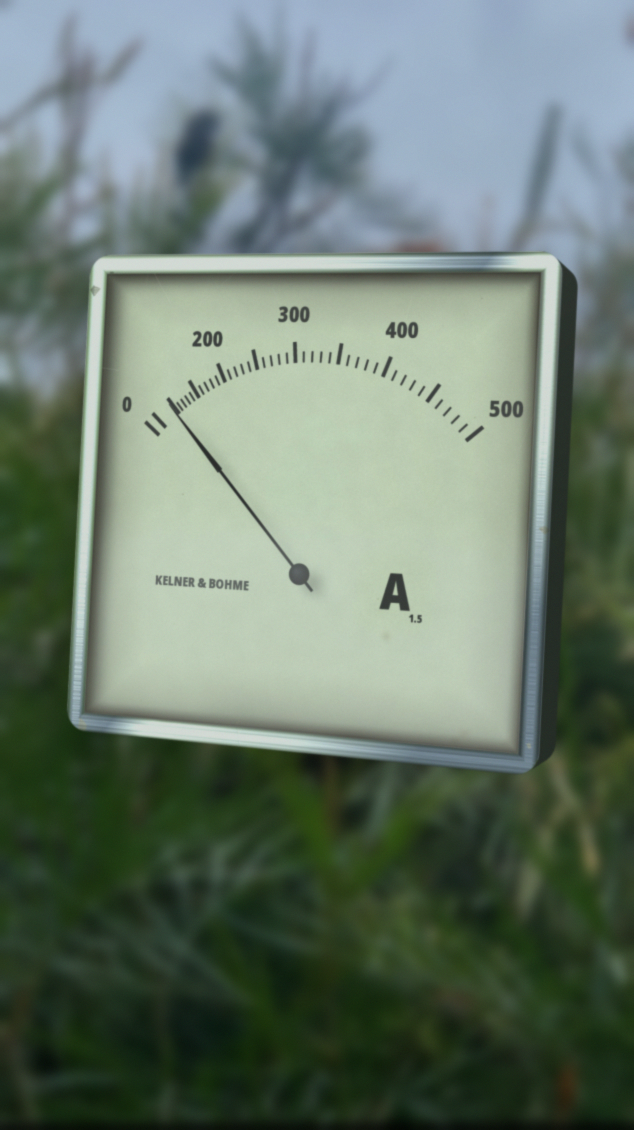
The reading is A 100
